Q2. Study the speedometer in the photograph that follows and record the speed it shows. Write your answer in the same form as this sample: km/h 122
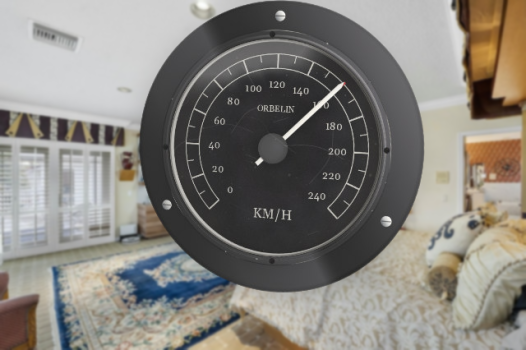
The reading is km/h 160
